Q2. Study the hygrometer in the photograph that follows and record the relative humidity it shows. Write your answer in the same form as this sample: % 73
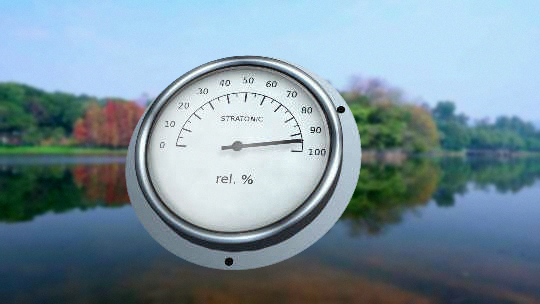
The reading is % 95
